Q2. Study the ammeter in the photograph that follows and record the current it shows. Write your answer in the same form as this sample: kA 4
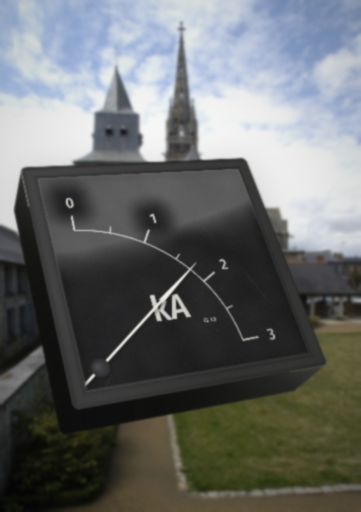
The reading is kA 1.75
